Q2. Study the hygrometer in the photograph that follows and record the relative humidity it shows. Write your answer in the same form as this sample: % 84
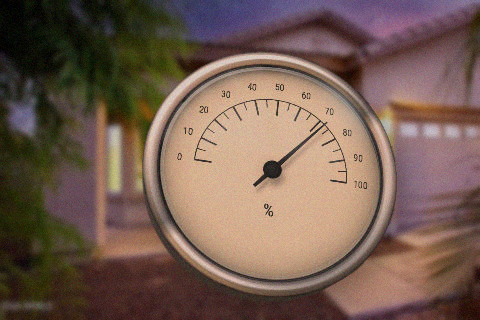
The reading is % 72.5
